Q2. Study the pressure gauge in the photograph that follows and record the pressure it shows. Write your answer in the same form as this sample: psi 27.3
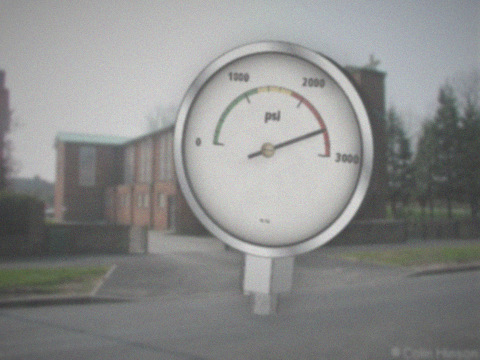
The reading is psi 2600
